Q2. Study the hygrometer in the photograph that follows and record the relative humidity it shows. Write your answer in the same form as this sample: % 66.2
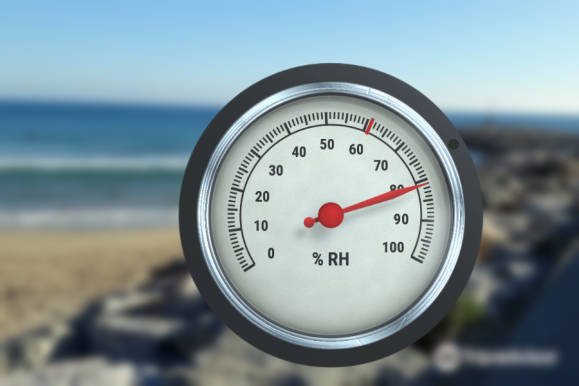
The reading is % 81
